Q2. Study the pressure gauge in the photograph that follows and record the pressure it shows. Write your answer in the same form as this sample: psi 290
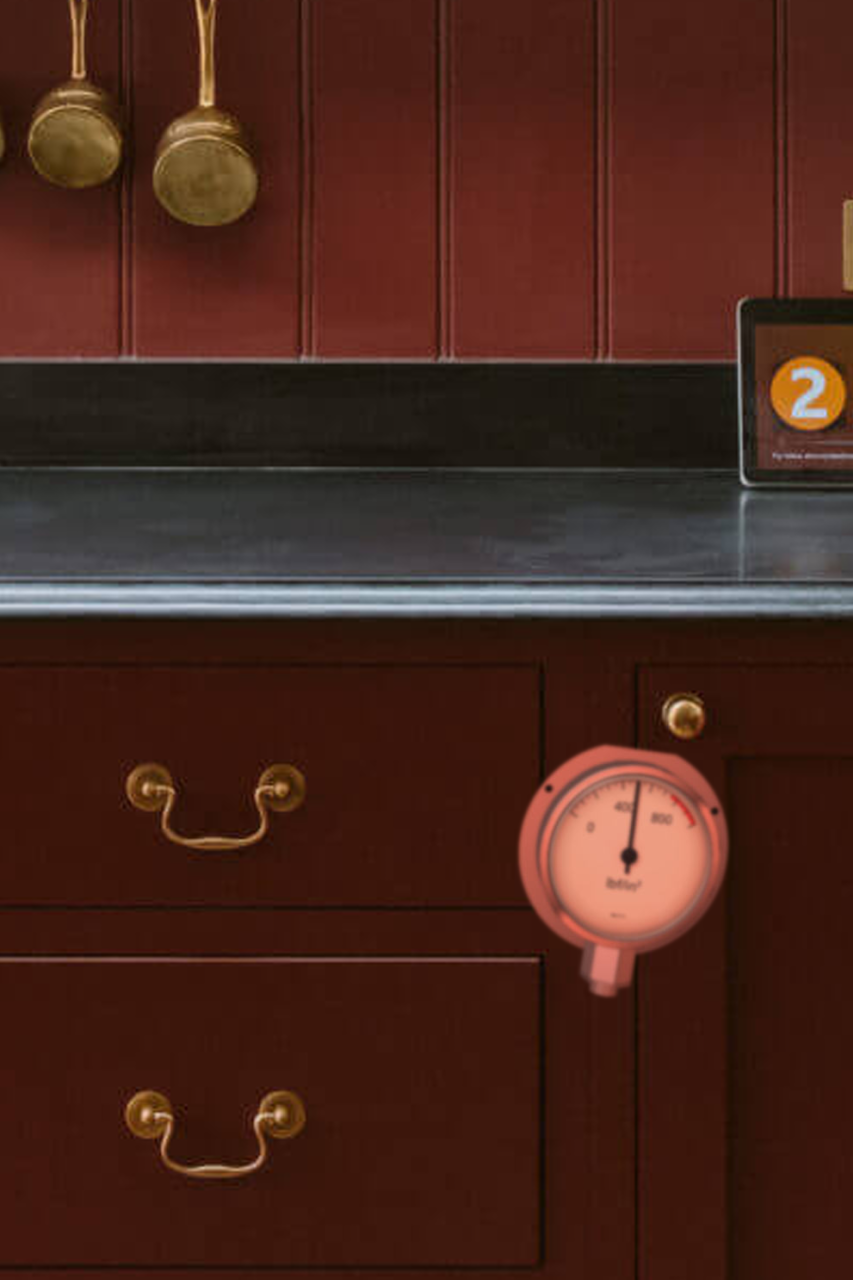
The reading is psi 500
